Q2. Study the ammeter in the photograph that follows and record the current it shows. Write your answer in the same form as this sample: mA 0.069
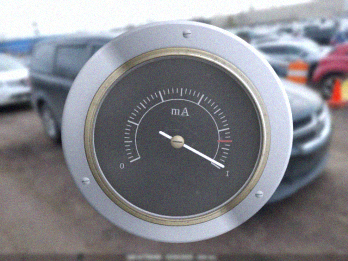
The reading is mA 0.98
